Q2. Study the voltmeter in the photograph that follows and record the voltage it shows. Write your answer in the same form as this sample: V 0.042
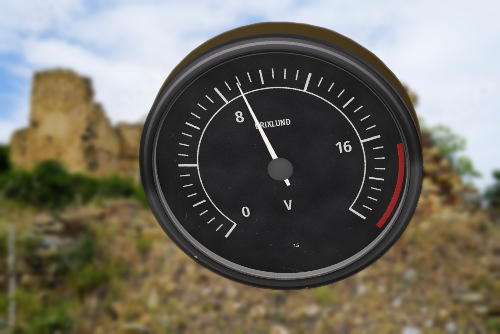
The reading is V 9
